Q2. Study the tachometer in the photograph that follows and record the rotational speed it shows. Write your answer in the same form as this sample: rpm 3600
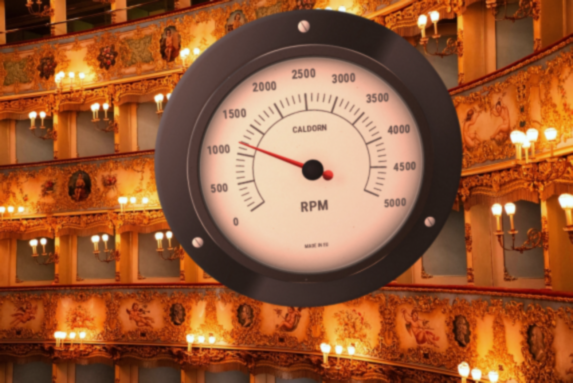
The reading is rpm 1200
